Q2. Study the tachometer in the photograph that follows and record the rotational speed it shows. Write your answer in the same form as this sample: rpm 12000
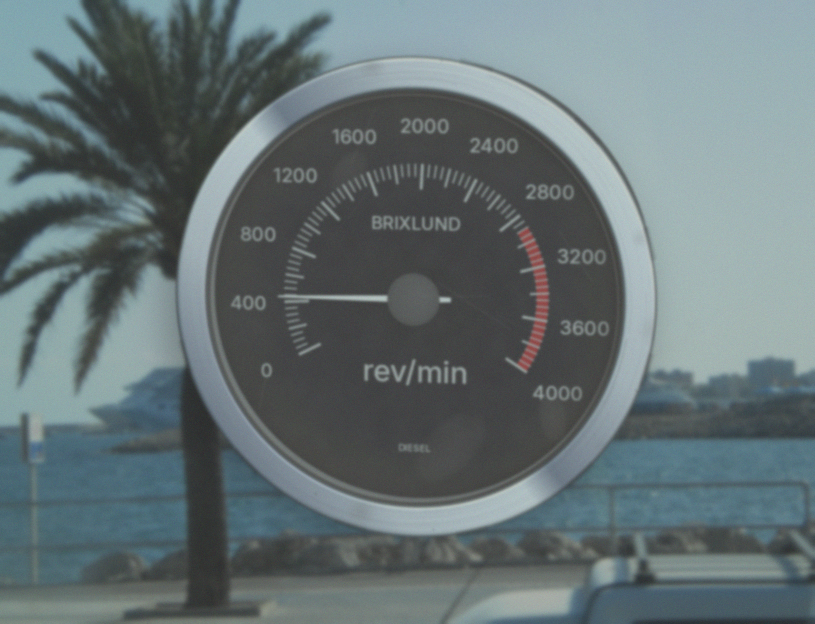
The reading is rpm 450
